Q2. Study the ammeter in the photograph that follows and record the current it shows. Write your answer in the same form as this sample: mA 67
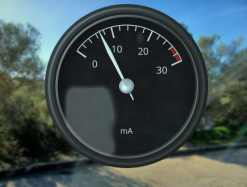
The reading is mA 7
